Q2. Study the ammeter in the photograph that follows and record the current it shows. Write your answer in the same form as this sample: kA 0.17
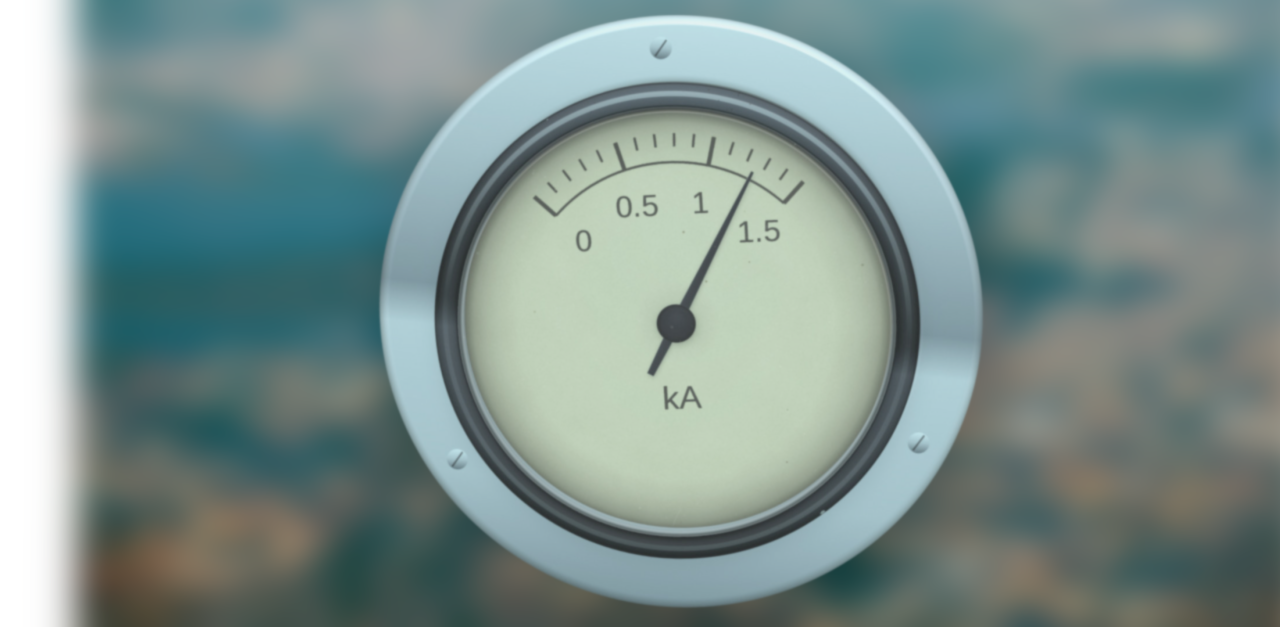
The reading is kA 1.25
